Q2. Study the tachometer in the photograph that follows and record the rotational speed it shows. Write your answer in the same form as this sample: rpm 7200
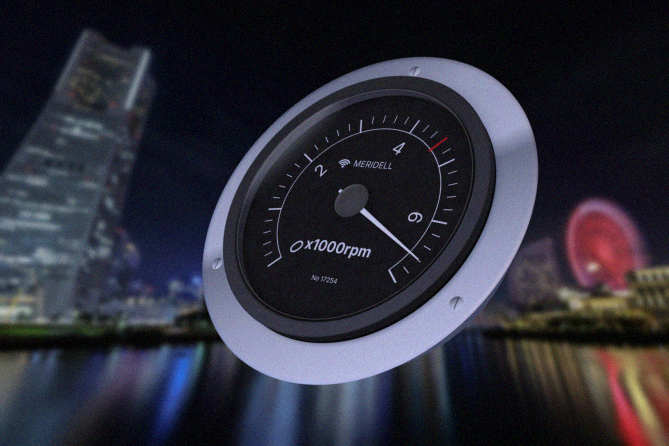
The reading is rpm 6600
